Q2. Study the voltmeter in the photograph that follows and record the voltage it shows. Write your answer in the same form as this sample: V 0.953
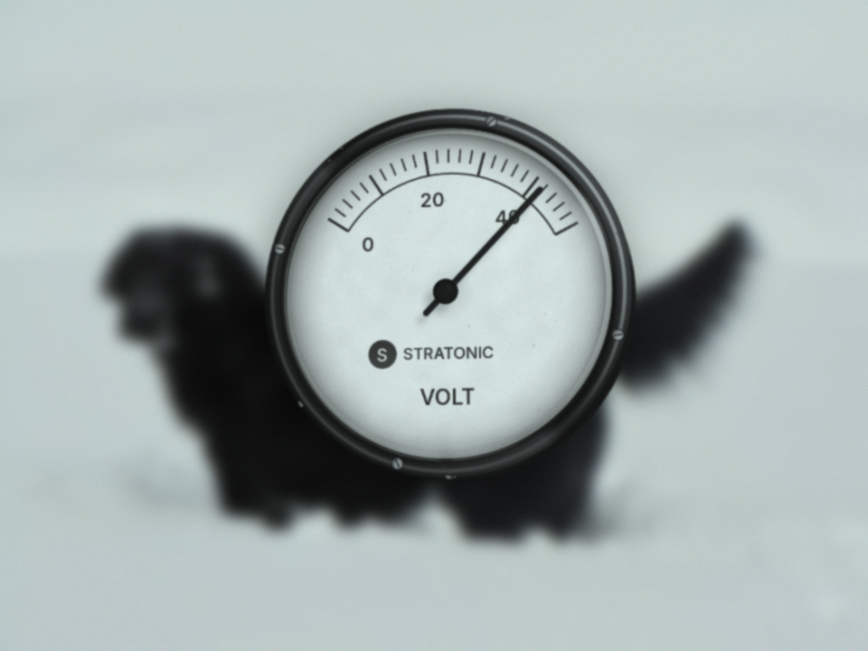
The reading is V 42
